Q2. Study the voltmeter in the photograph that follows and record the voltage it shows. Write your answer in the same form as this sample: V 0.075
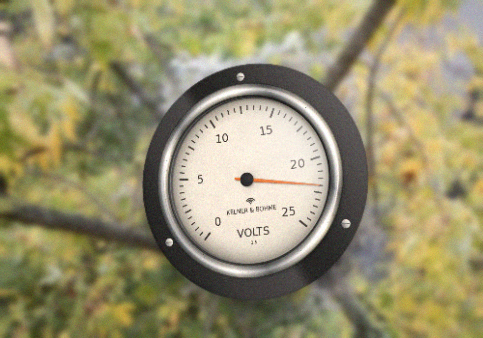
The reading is V 22
